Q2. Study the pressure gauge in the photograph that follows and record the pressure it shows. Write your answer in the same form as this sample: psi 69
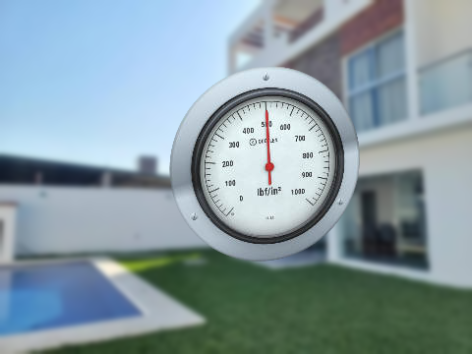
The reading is psi 500
